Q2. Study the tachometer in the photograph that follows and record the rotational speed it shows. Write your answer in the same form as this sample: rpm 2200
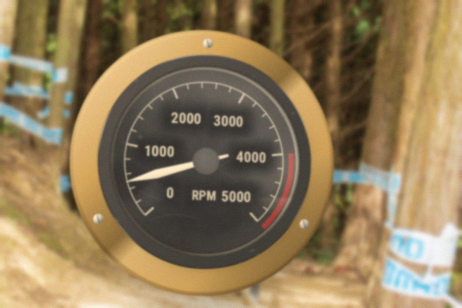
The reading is rpm 500
